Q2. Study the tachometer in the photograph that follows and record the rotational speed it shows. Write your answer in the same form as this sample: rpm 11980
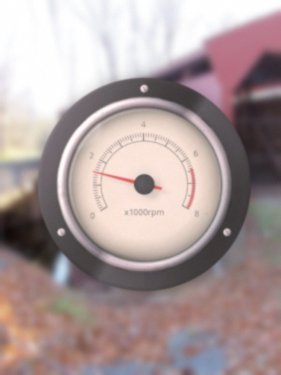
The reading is rpm 1500
